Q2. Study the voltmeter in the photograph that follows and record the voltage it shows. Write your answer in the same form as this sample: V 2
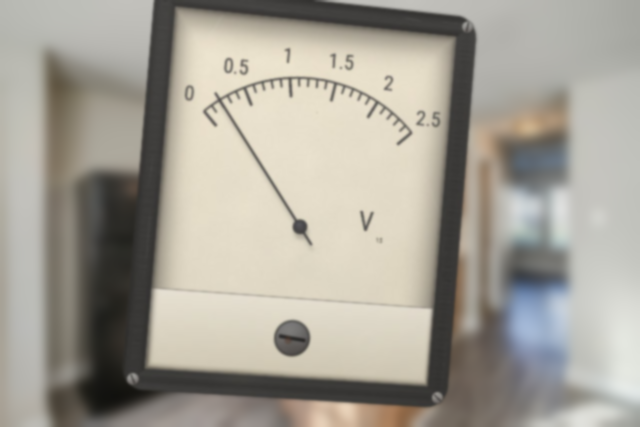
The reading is V 0.2
